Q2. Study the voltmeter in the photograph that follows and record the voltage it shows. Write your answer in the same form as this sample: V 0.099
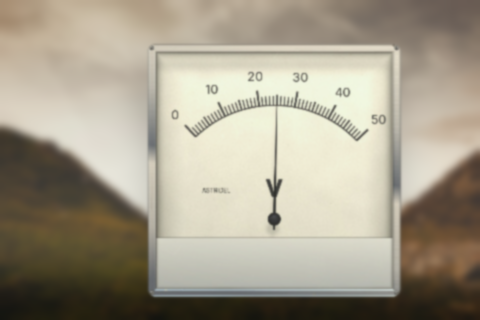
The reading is V 25
